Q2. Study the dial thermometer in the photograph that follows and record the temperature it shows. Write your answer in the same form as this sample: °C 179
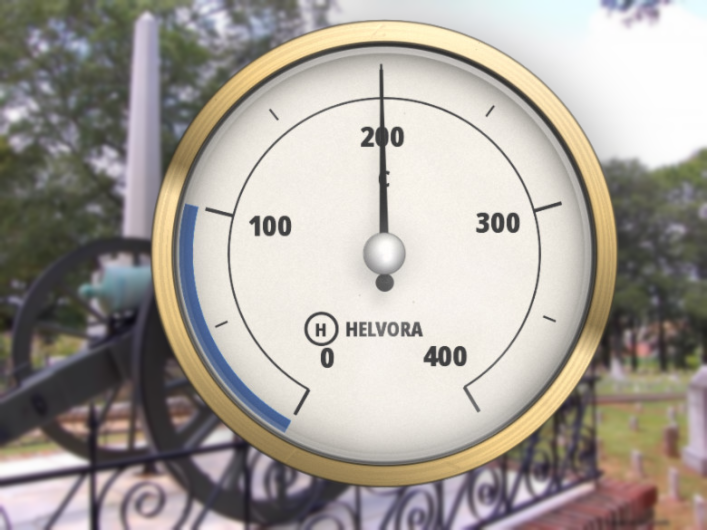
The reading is °C 200
